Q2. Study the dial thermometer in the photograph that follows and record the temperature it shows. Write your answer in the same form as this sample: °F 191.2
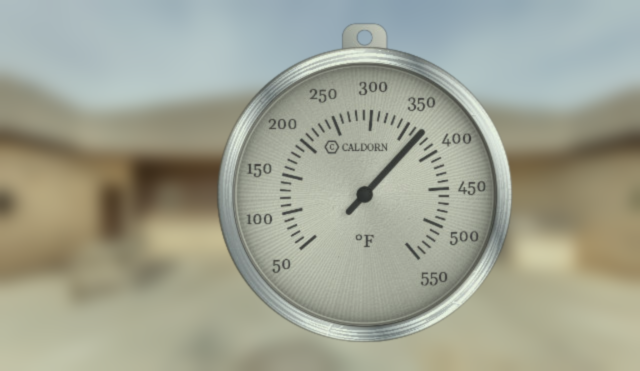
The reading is °F 370
